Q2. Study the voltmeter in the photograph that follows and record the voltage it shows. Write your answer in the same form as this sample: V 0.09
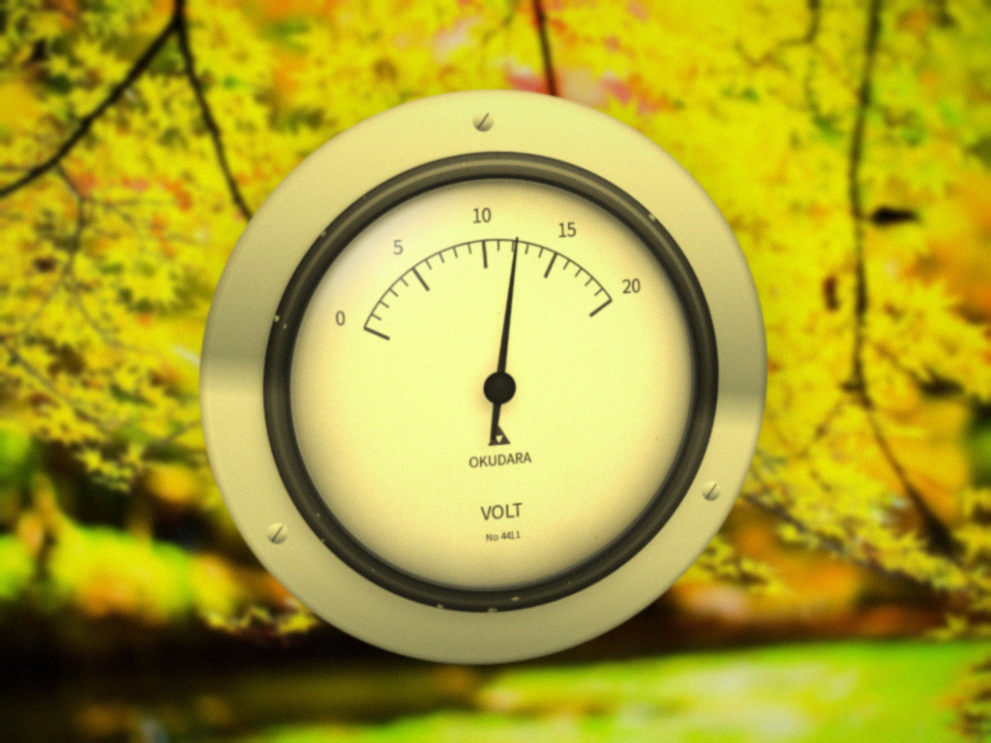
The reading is V 12
